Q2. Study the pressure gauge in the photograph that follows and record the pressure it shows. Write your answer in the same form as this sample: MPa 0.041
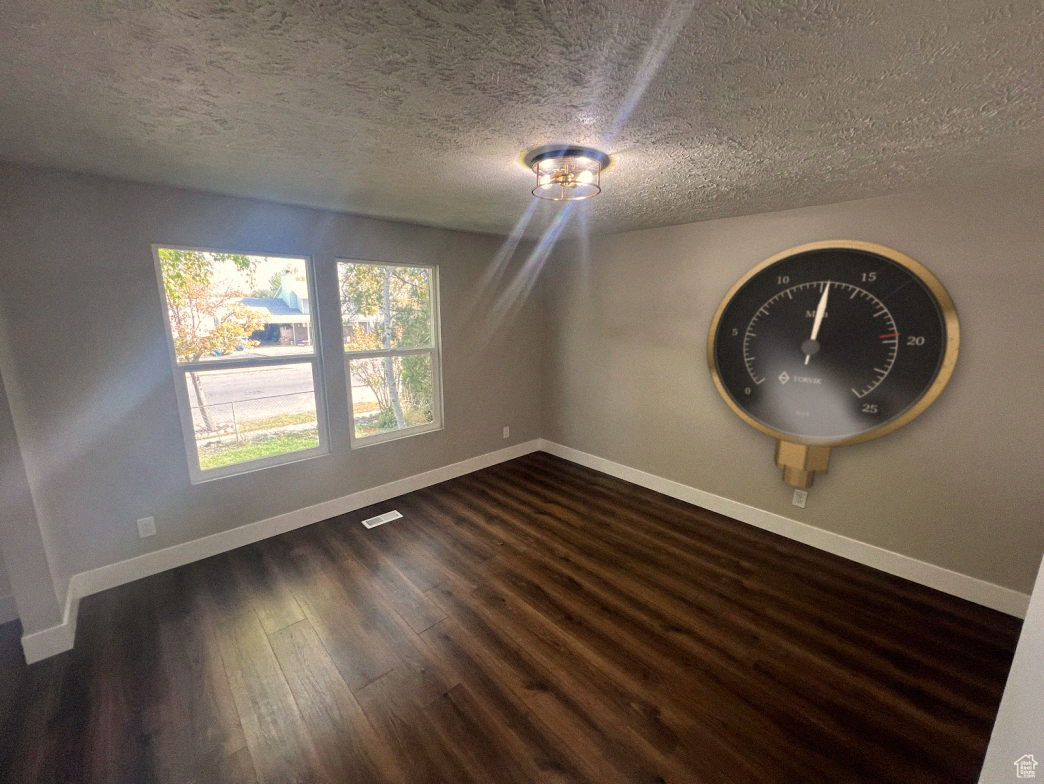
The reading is MPa 13
